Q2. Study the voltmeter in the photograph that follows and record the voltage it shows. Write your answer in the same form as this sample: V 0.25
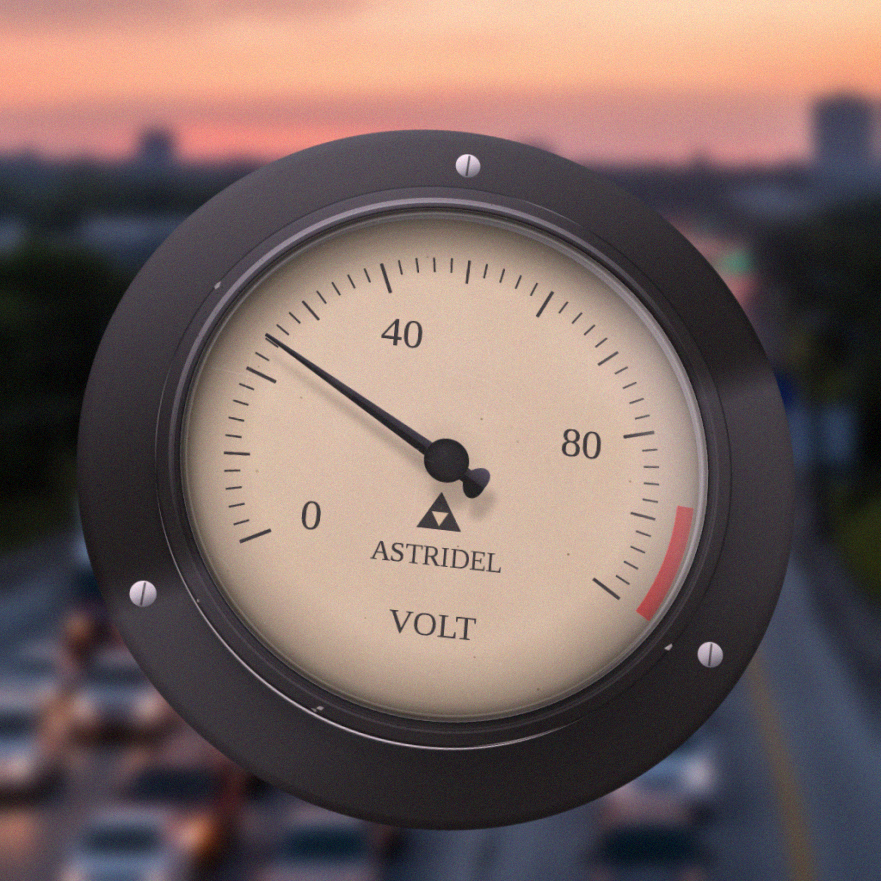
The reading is V 24
